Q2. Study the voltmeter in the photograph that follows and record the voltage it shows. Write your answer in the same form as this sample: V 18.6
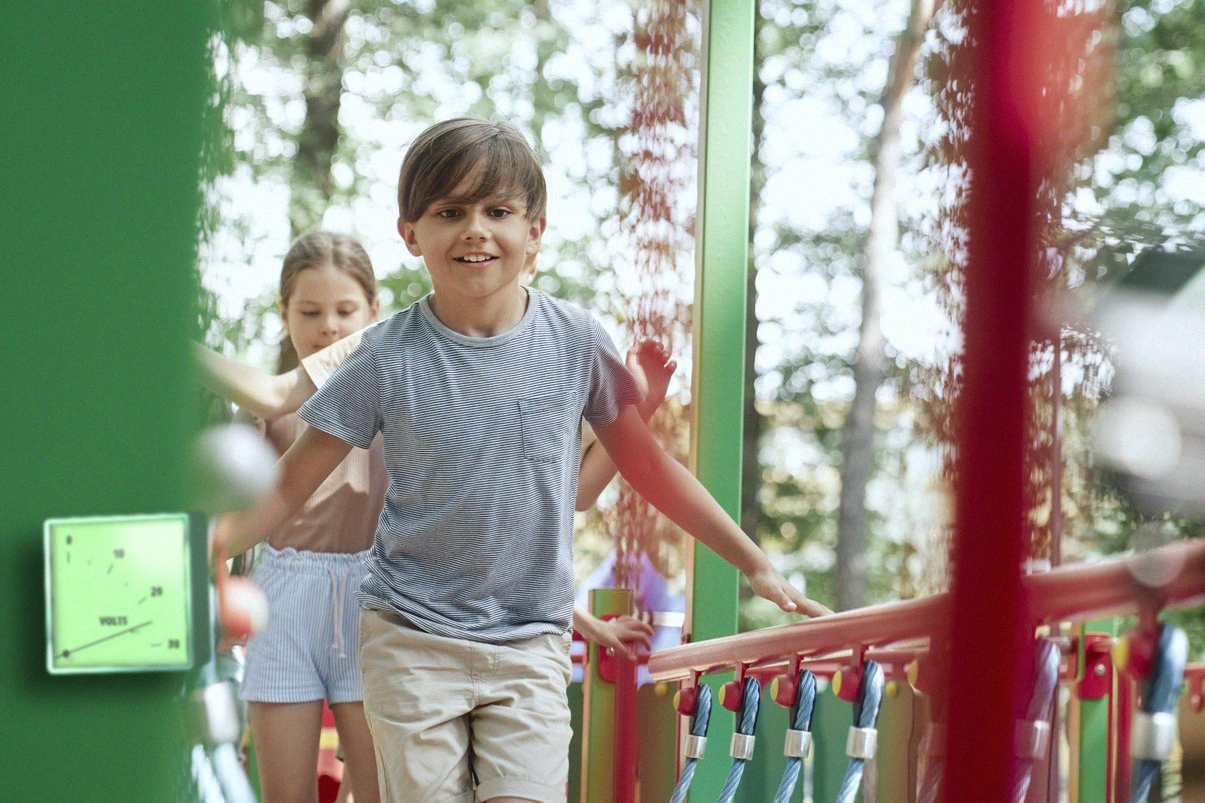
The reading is V 25
